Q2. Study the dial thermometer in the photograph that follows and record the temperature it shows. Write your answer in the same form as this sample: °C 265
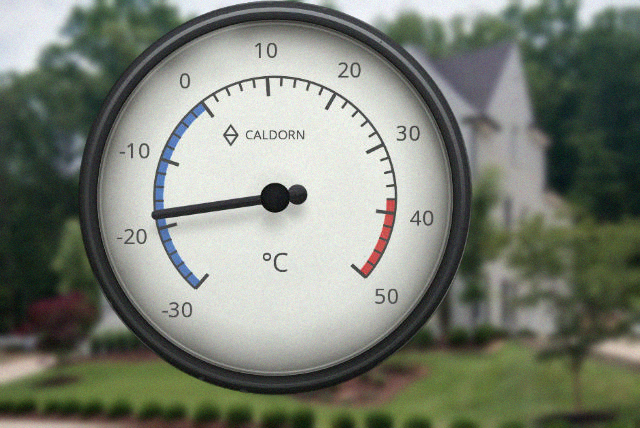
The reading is °C -18
